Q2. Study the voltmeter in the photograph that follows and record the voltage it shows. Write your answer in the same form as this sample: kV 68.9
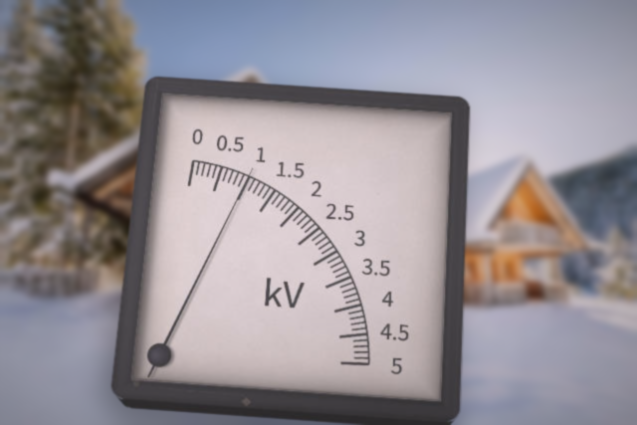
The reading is kV 1
